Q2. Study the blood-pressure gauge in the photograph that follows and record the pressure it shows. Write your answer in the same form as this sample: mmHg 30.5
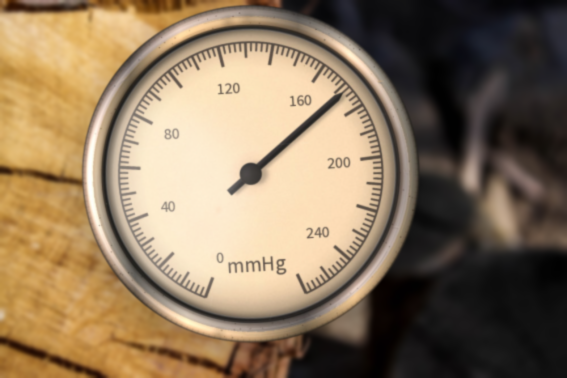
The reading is mmHg 172
